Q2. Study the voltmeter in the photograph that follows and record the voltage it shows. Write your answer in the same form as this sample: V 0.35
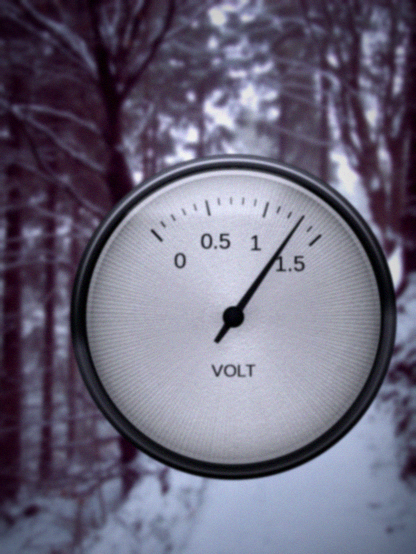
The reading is V 1.3
